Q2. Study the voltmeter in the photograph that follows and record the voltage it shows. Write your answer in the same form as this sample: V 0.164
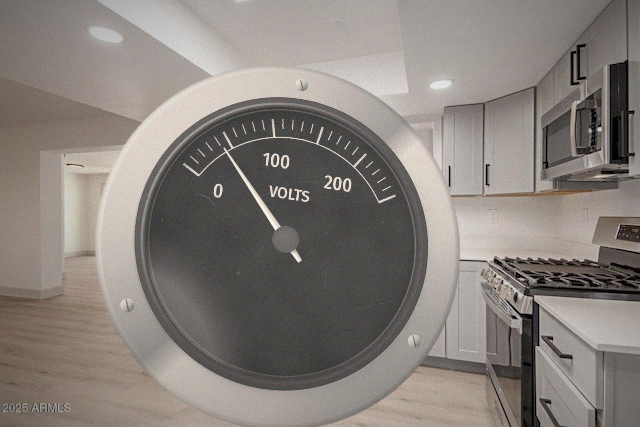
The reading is V 40
